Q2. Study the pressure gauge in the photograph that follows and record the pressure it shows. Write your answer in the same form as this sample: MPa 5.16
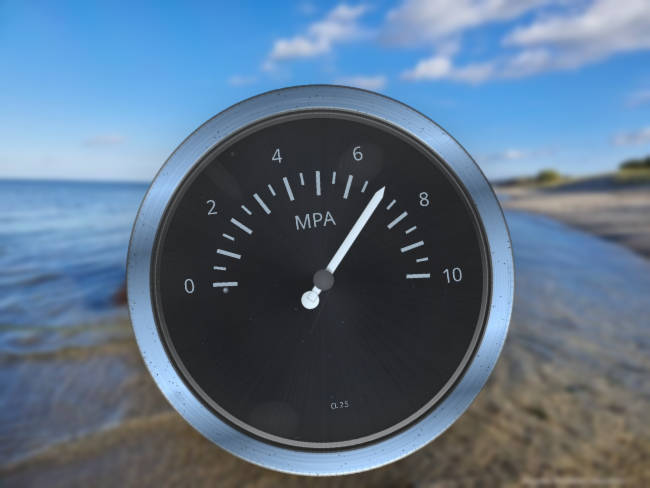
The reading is MPa 7
